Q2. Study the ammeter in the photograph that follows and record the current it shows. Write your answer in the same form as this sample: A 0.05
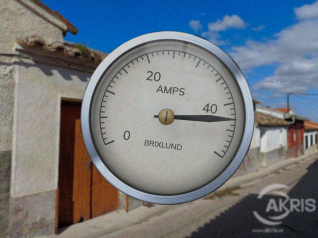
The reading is A 43
